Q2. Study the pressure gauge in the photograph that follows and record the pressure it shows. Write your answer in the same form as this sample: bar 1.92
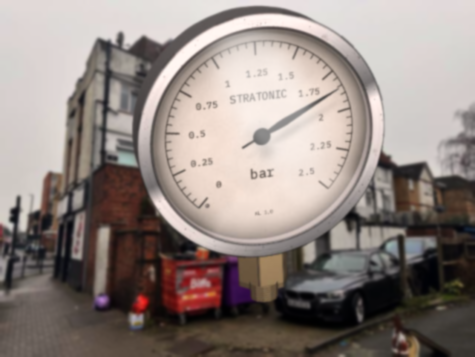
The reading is bar 1.85
